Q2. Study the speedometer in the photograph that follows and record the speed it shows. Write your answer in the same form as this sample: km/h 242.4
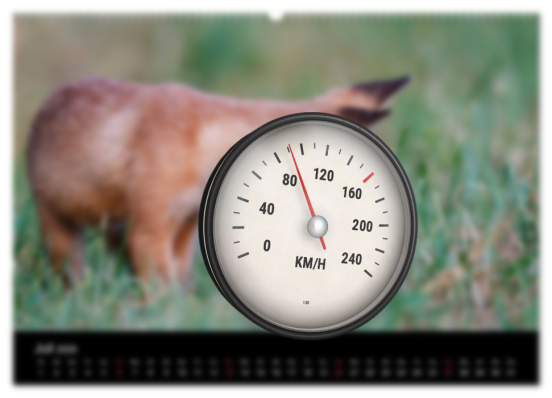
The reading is km/h 90
